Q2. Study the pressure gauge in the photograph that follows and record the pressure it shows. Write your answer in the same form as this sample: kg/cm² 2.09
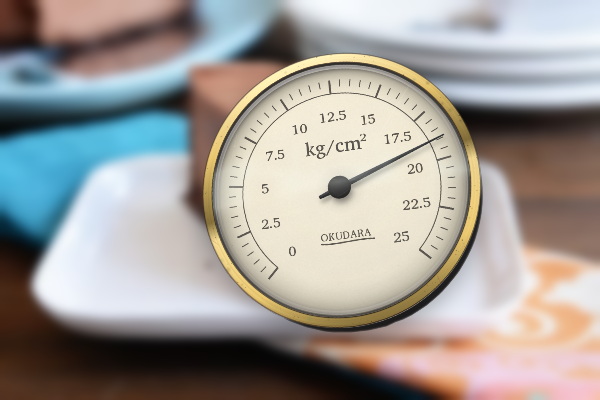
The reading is kg/cm² 19
